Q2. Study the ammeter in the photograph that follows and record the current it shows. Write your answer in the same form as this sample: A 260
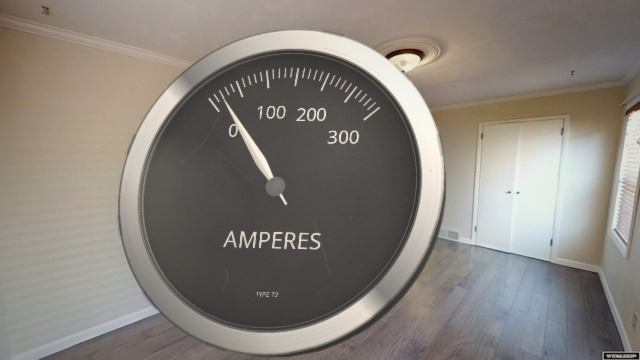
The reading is A 20
